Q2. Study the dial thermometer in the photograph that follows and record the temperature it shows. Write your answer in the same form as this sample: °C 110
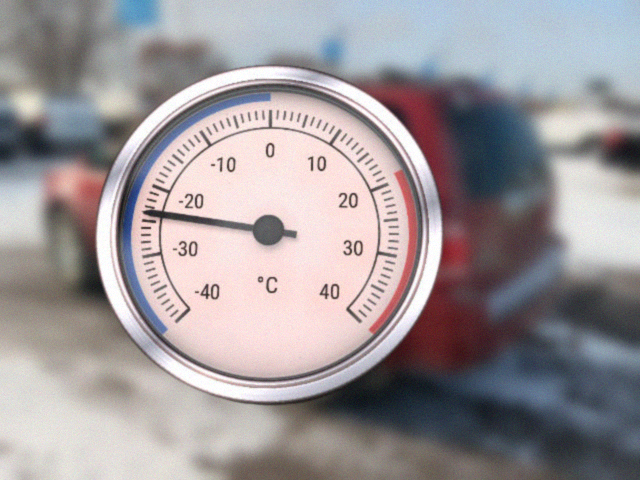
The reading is °C -24
